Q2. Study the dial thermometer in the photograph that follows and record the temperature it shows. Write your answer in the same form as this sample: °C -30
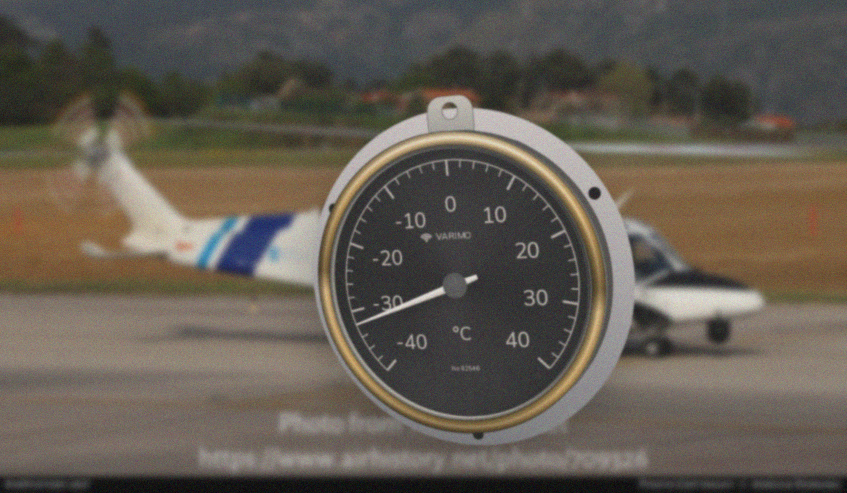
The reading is °C -32
